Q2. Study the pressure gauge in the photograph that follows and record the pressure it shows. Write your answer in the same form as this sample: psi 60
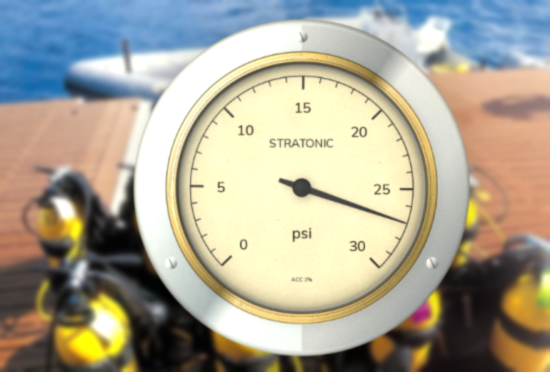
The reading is psi 27
